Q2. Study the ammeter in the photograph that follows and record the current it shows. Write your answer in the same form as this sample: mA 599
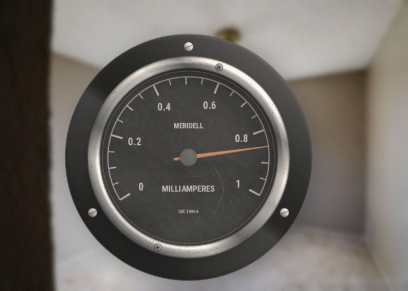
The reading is mA 0.85
